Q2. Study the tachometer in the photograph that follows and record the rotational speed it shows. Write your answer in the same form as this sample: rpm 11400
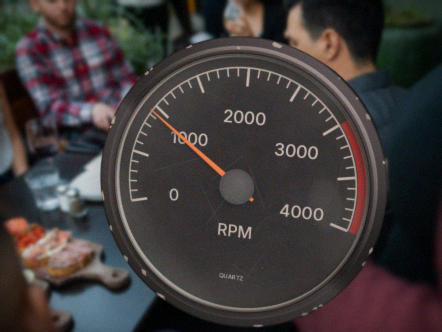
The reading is rpm 950
